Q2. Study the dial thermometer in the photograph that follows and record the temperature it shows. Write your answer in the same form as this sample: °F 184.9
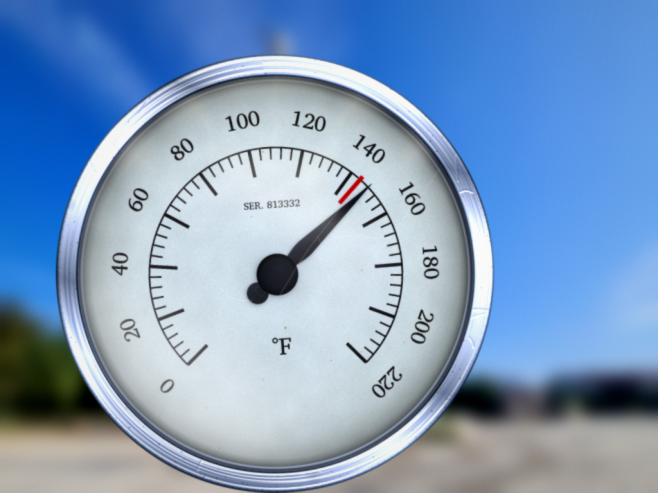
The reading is °F 148
